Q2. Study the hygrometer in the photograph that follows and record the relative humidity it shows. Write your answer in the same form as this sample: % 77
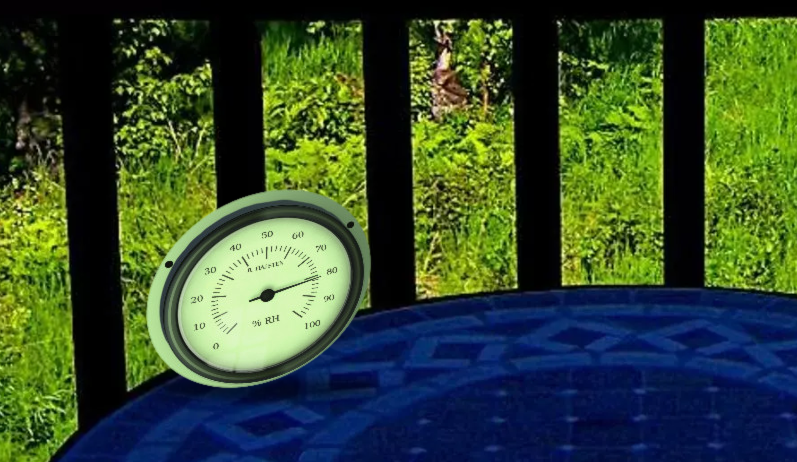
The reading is % 80
